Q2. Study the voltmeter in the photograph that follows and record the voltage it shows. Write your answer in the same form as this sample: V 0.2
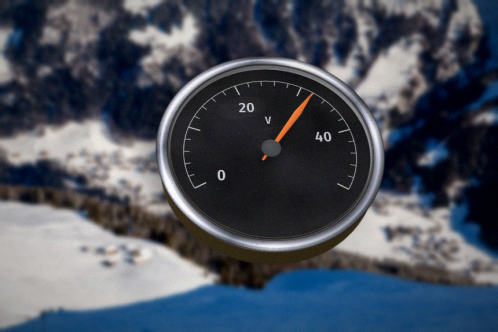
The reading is V 32
